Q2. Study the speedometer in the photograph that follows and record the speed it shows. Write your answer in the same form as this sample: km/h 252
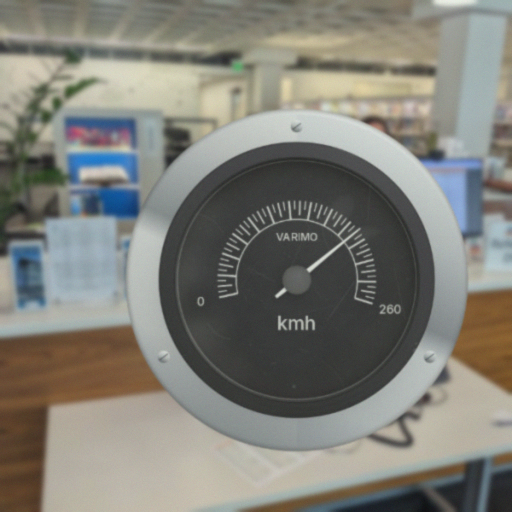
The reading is km/h 190
